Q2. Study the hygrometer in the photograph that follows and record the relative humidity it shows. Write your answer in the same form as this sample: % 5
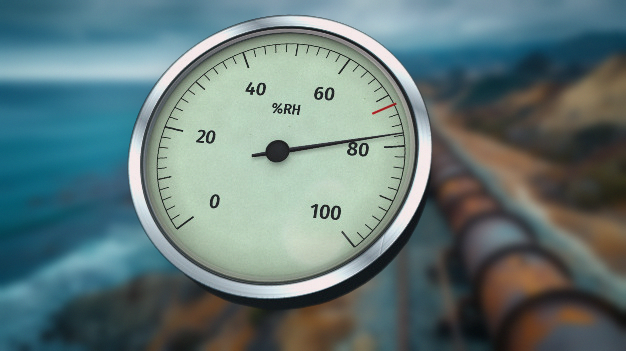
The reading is % 78
